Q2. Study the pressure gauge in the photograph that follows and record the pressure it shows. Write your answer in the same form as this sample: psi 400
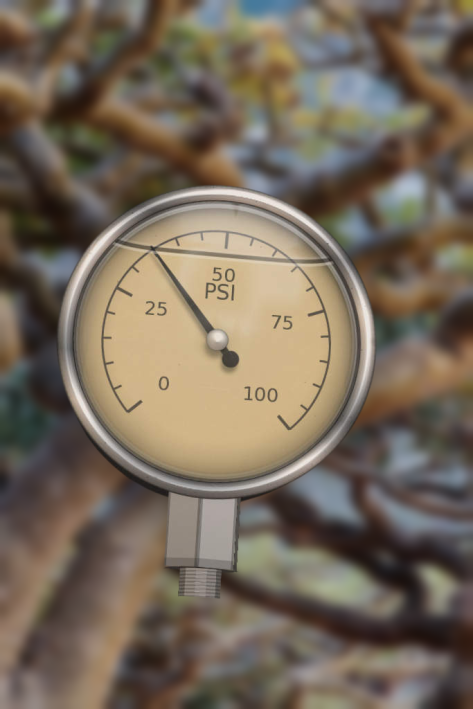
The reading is psi 35
